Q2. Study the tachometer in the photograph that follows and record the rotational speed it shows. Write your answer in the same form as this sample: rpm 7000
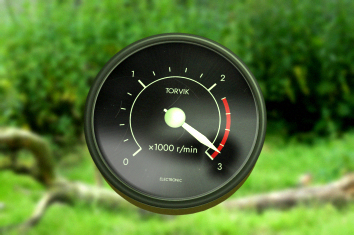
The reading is rpm 2900
